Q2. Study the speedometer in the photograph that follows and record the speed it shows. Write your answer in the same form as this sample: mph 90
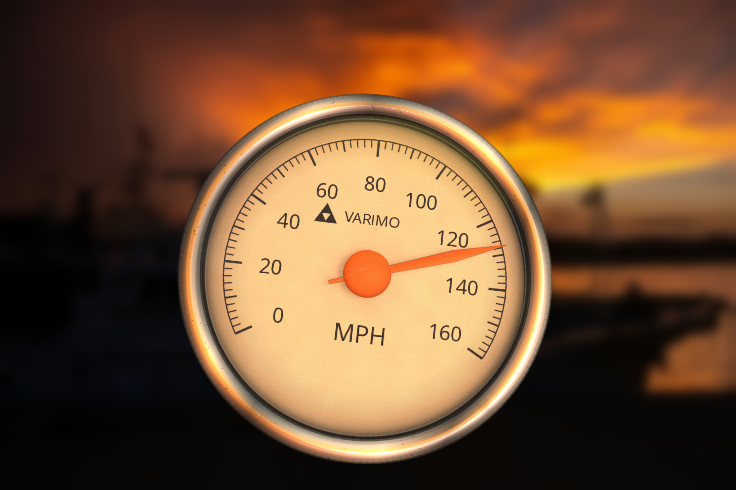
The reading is mph 128
